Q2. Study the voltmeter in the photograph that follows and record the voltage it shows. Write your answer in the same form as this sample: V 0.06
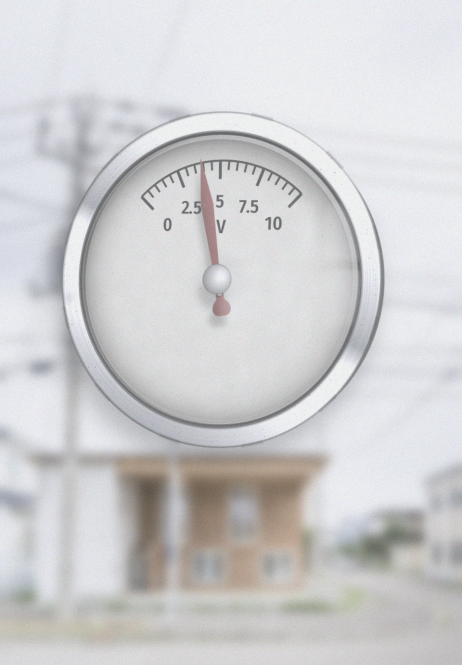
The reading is V 4
